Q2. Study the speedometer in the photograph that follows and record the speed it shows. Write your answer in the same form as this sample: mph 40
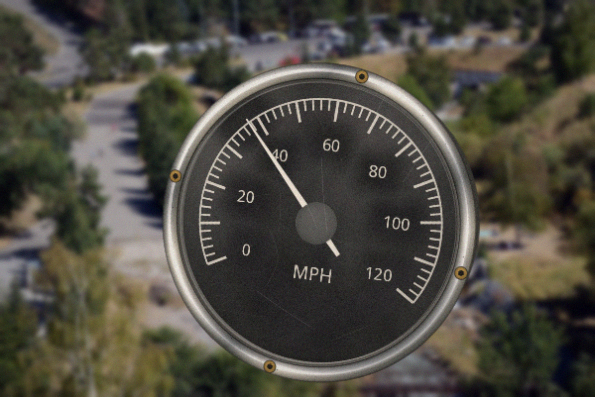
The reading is mph 38
